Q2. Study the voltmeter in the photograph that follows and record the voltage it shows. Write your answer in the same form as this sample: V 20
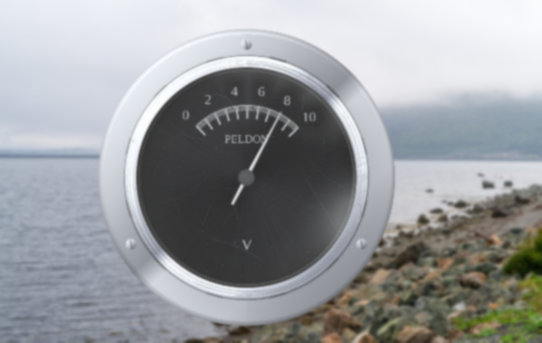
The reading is V 8
